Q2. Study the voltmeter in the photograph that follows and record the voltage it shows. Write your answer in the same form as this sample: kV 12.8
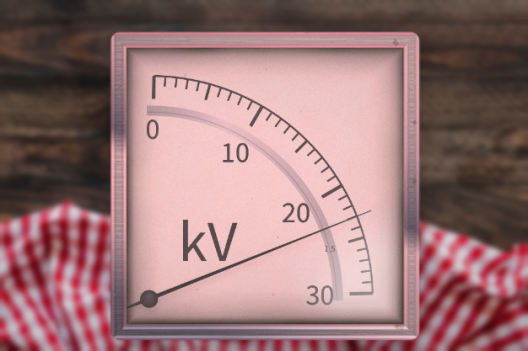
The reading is kV 23
